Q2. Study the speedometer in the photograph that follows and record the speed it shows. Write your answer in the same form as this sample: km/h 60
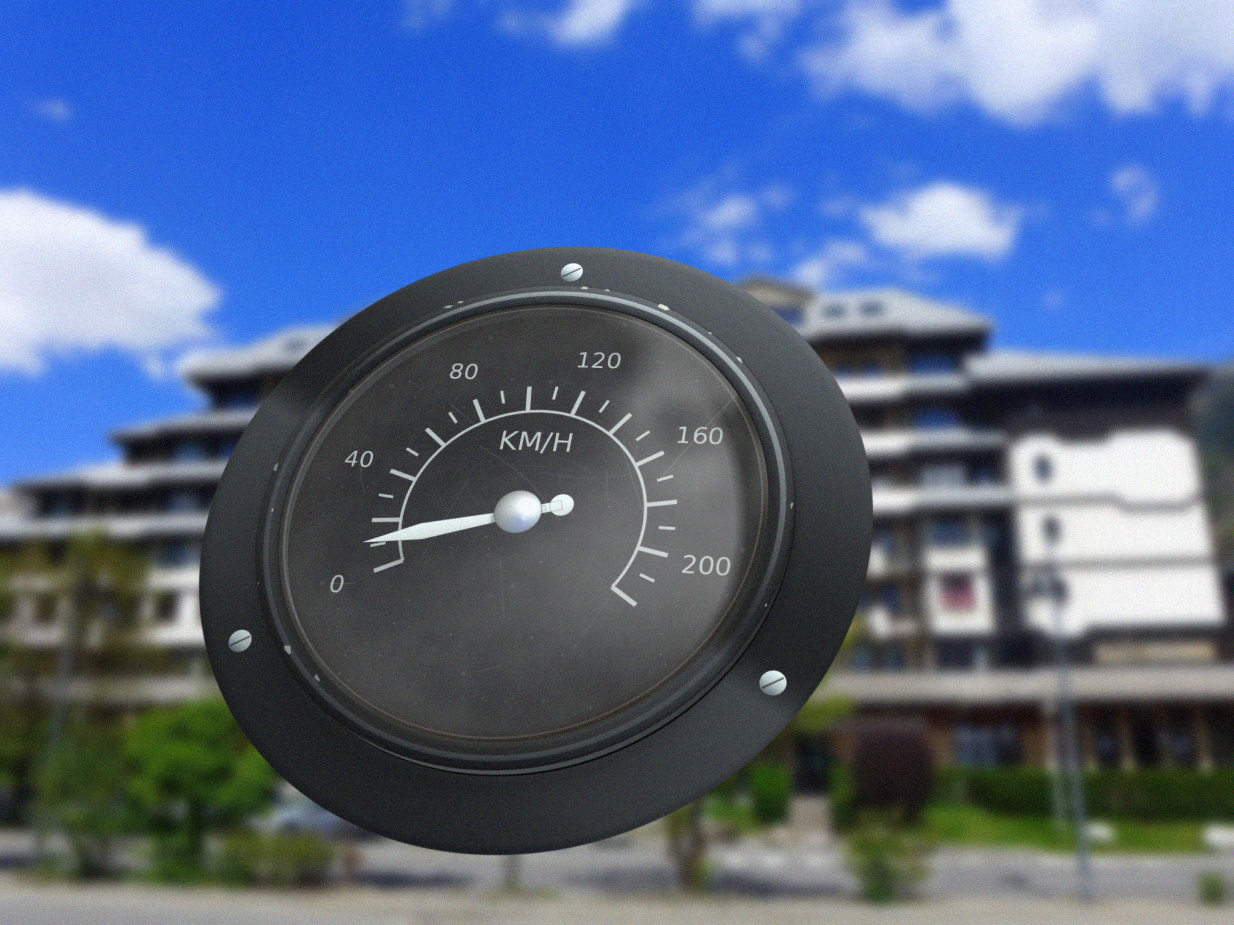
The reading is km/h 10
